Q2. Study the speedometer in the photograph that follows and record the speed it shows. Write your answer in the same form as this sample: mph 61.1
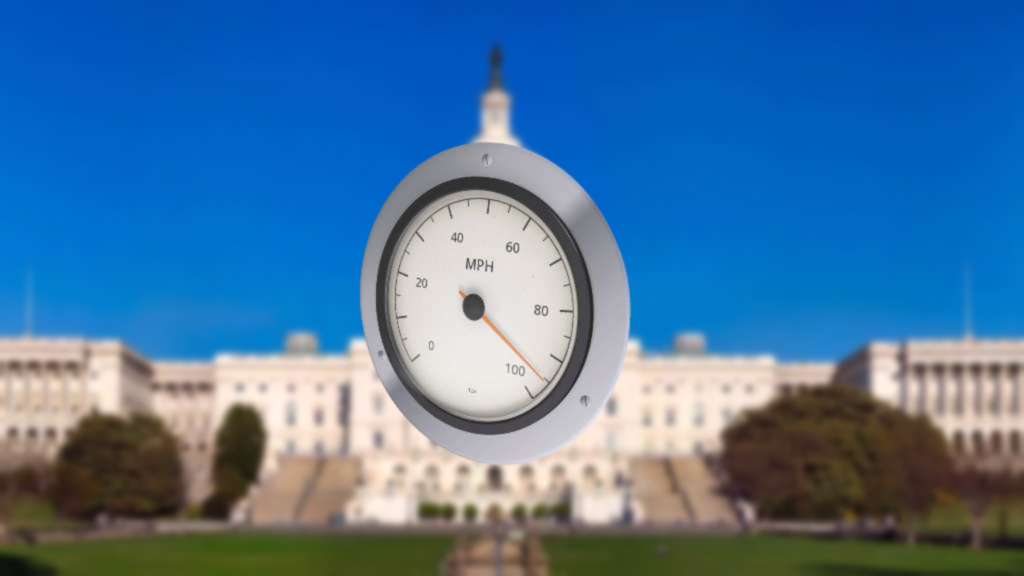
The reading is mph 95
